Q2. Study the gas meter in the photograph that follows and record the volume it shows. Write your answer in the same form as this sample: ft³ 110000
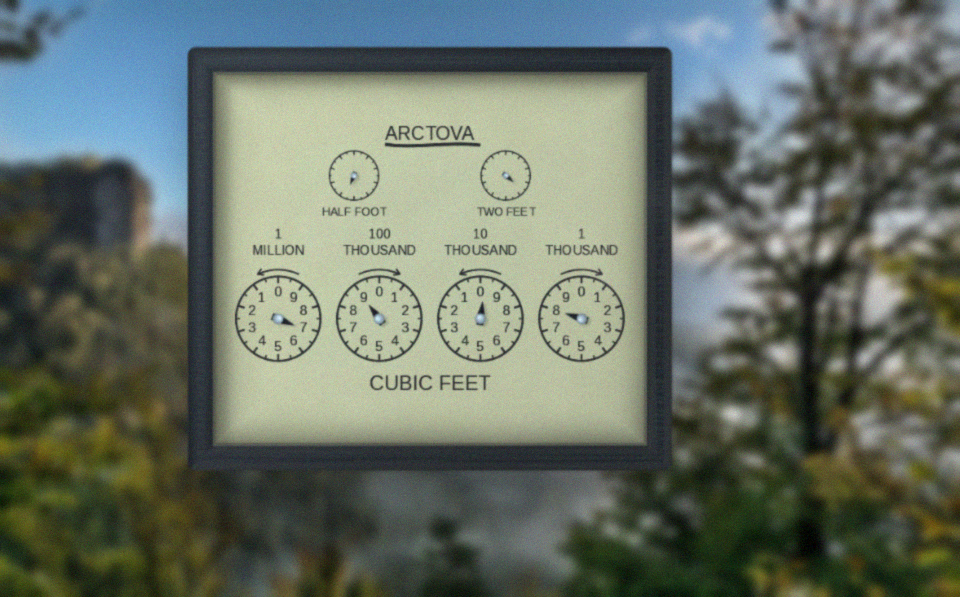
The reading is ft³ 689800
